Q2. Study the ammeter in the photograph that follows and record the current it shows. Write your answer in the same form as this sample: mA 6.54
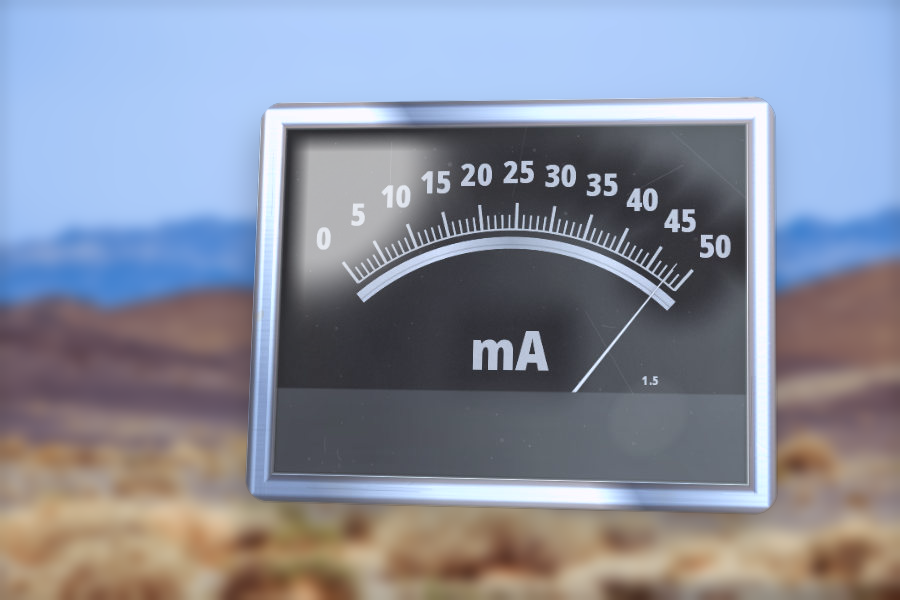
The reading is mA 48
